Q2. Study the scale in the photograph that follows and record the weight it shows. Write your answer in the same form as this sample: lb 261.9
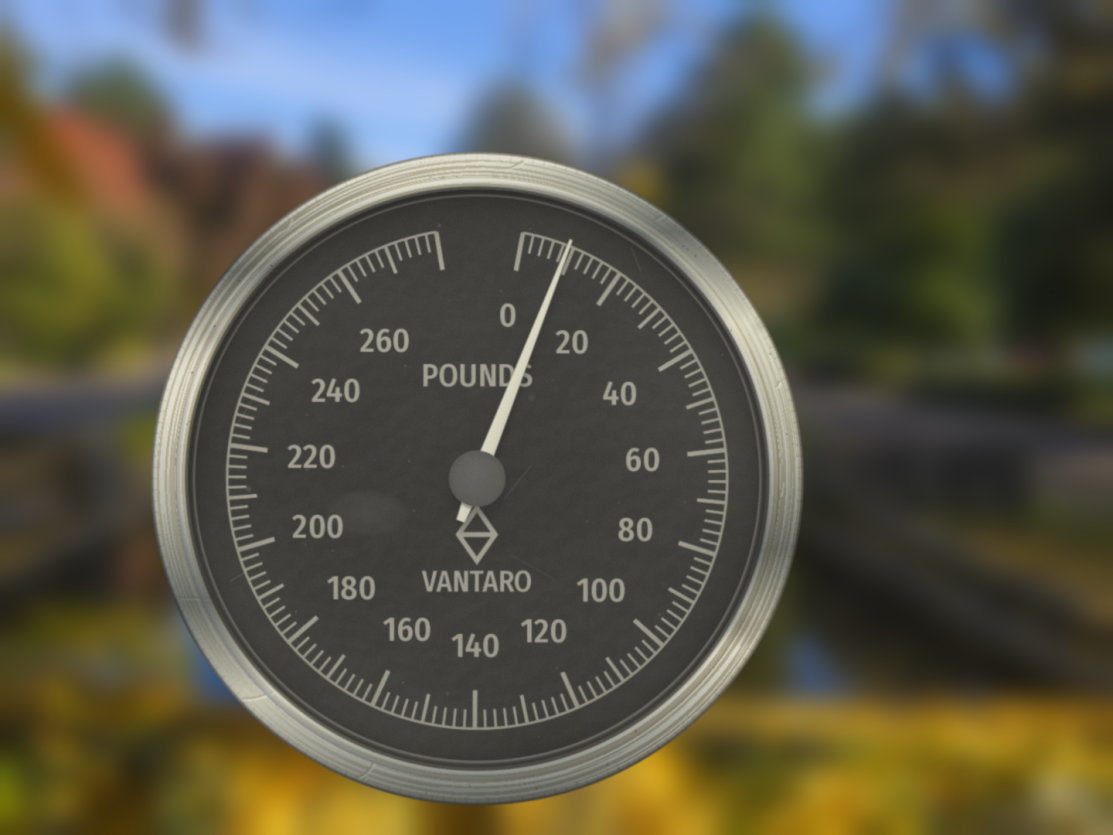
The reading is lb 9
